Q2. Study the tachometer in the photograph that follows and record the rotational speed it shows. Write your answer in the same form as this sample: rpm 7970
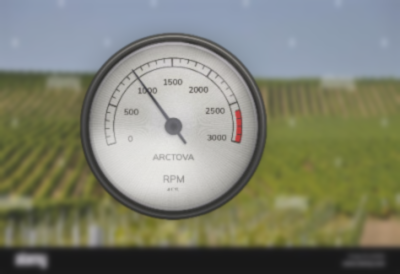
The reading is rpm 1000
